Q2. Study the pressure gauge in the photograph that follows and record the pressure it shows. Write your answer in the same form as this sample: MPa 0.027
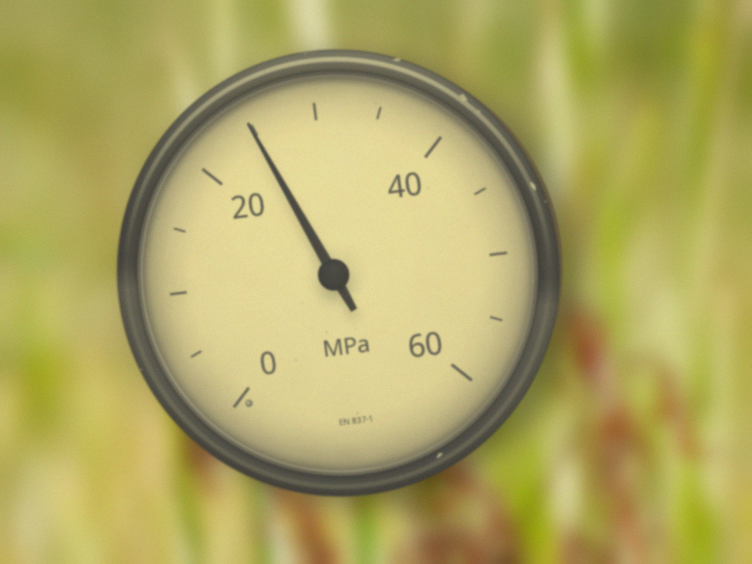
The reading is MPa 25
